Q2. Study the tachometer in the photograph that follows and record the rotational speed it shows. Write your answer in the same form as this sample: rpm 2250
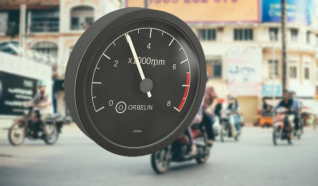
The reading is rpm 3000
